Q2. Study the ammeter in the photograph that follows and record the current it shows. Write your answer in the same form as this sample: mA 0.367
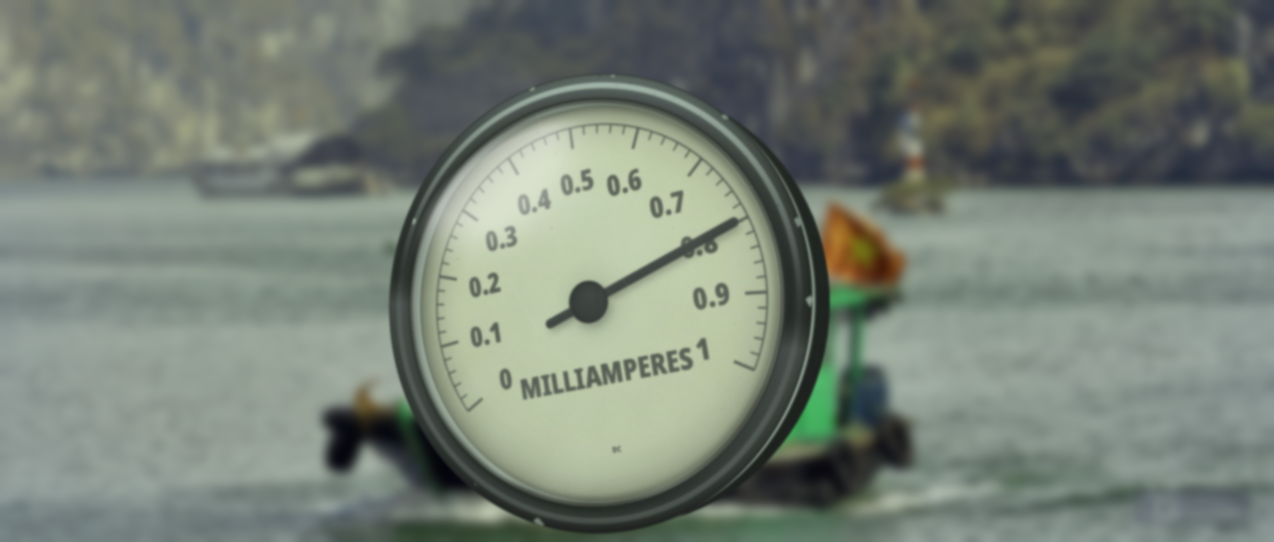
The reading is mA 0.8
